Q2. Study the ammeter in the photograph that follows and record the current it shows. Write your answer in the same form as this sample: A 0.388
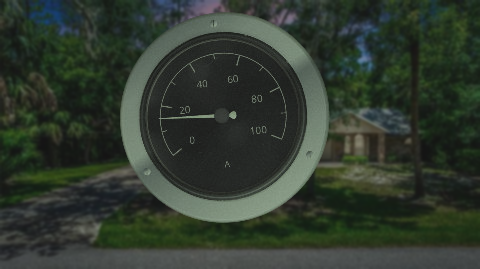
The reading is A 15
